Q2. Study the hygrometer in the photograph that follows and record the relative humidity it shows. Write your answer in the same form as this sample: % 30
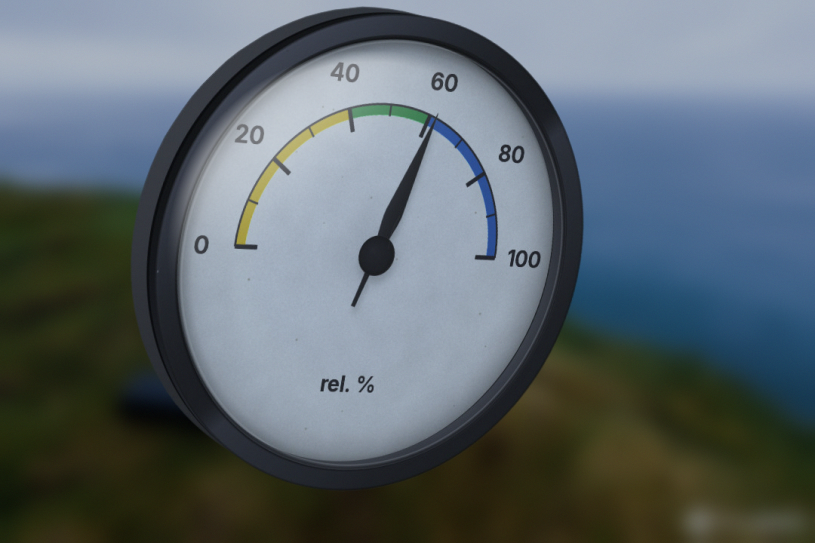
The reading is % 60
